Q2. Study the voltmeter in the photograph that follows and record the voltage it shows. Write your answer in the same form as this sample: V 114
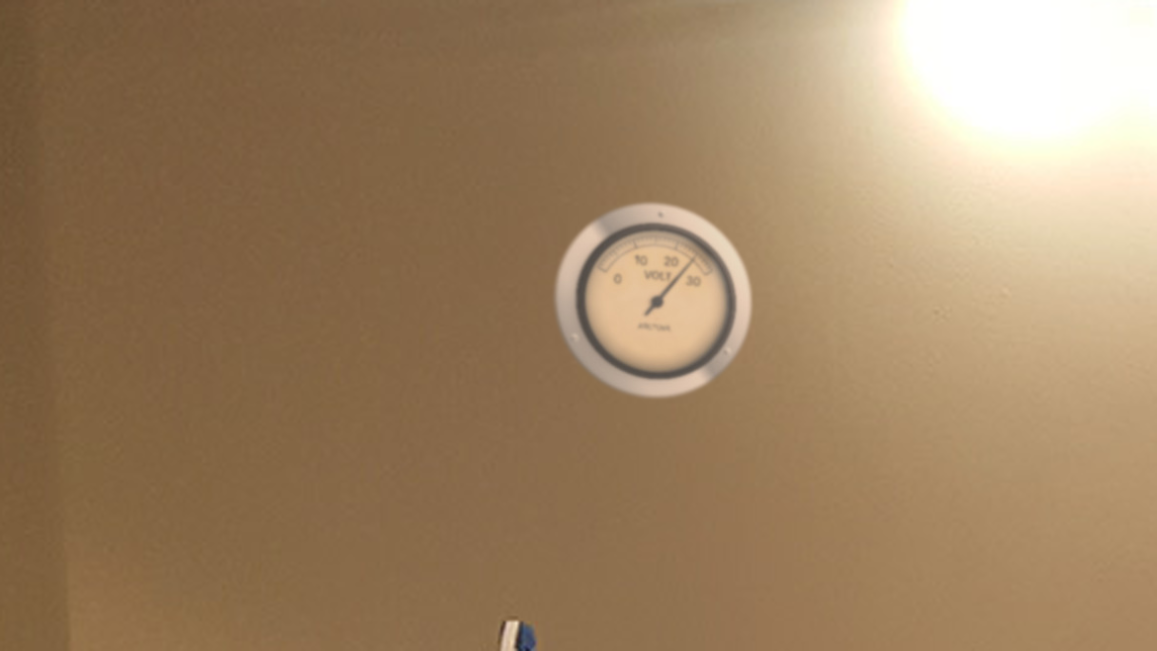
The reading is V 25
